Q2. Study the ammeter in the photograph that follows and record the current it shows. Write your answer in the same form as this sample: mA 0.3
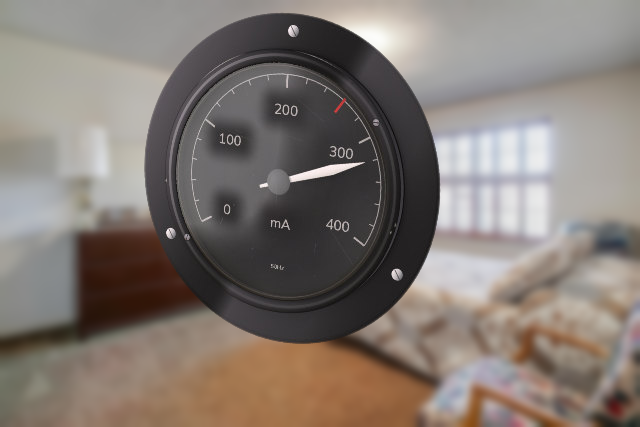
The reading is mA 320
